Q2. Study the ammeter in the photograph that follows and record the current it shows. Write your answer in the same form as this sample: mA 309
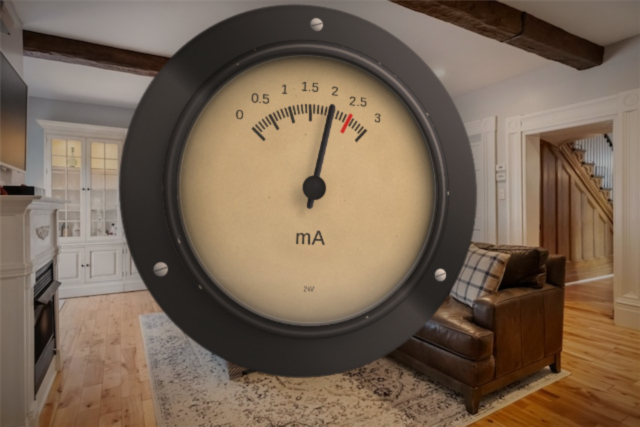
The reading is mA 2
